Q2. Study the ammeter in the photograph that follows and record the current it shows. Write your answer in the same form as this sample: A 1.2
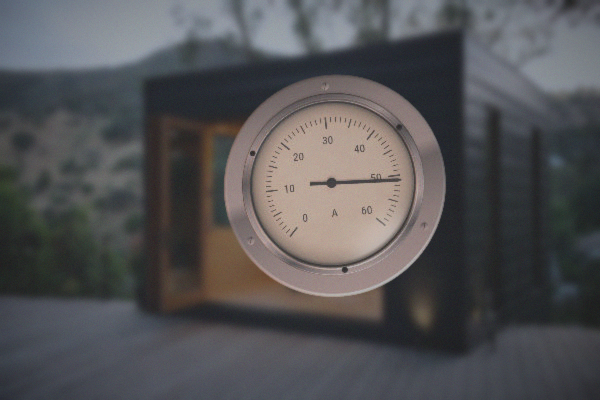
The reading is A 51
